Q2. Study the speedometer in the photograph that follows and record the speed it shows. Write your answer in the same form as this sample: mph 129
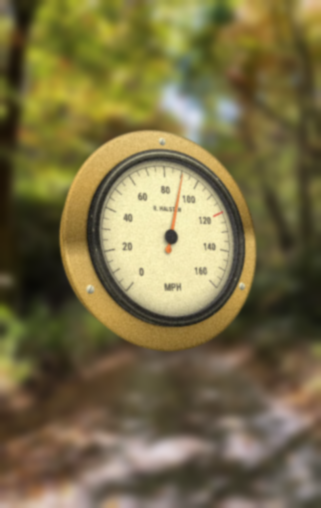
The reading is mph 90
